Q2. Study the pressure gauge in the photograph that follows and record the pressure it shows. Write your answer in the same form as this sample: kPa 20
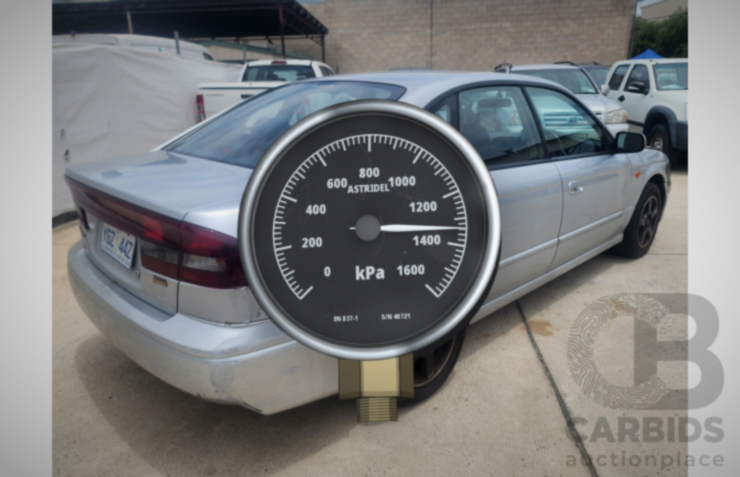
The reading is kPa 1340
